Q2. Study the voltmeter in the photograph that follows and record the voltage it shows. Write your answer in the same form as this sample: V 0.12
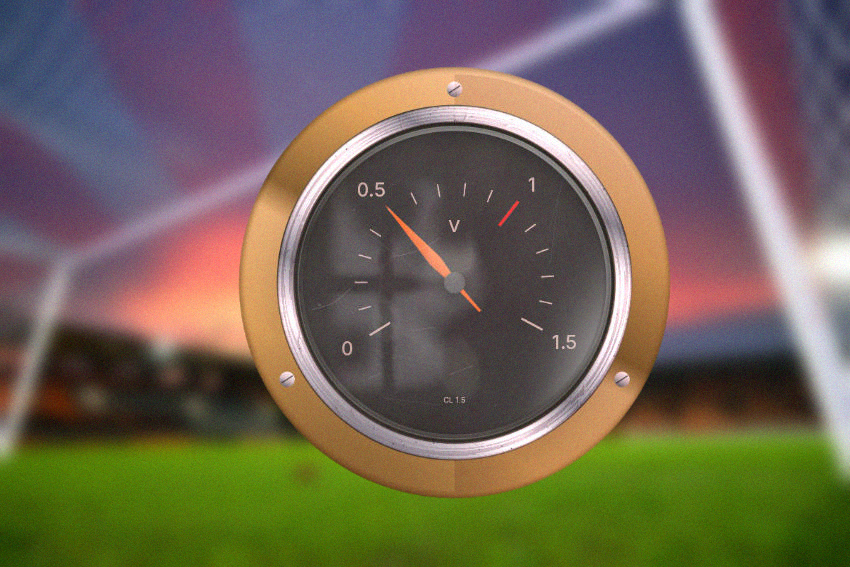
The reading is V 0.5
